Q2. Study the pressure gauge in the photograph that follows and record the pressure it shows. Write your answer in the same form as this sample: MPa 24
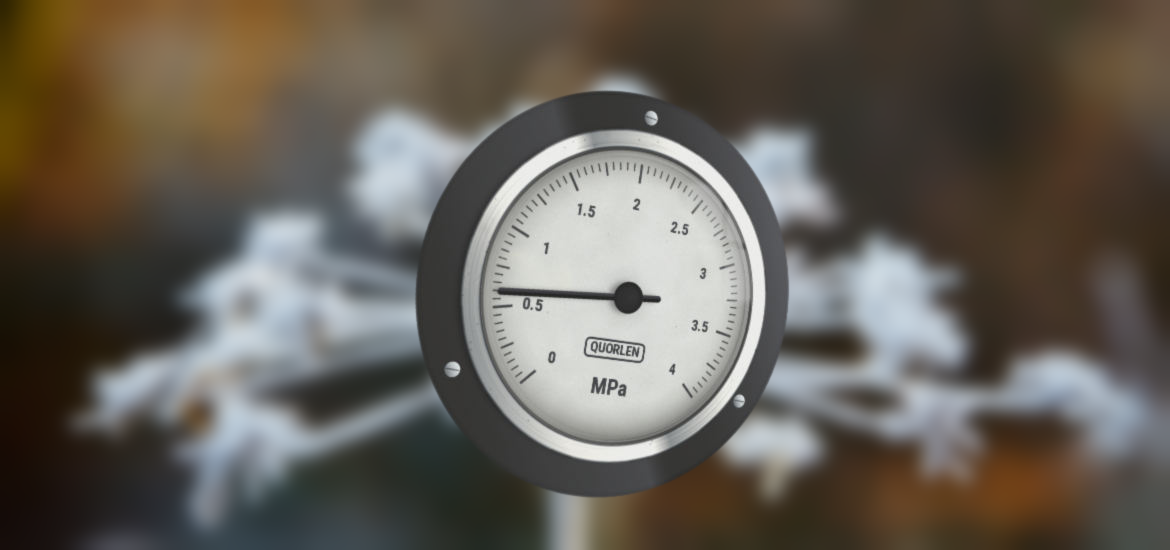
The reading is MPa 0.6
